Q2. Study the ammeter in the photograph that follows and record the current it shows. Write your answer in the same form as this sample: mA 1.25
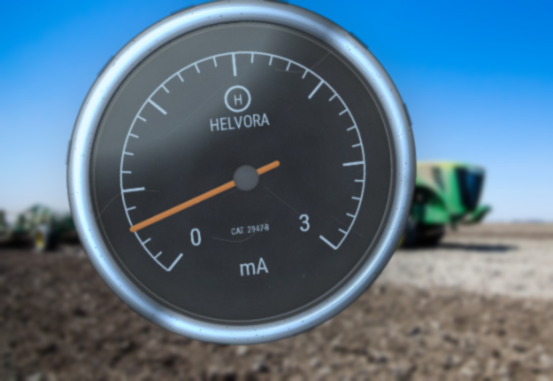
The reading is mA 0.3
